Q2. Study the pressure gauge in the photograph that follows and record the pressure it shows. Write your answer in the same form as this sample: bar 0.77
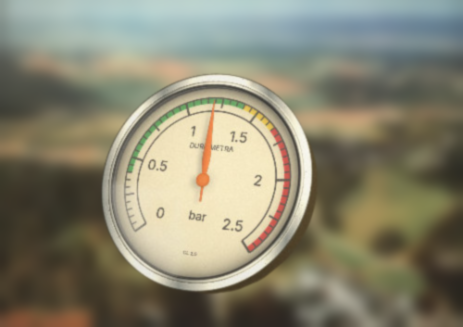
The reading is bar 1.2
